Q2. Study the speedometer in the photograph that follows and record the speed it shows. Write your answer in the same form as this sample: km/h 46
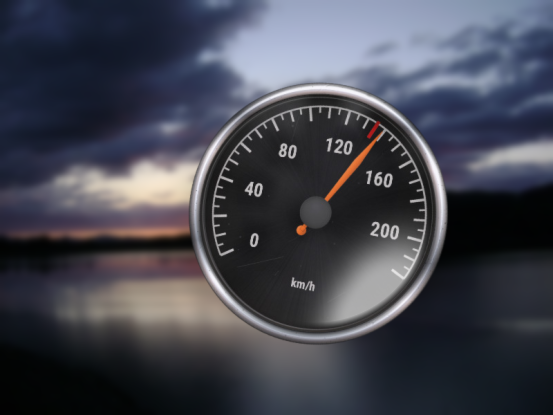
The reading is km/h 140
